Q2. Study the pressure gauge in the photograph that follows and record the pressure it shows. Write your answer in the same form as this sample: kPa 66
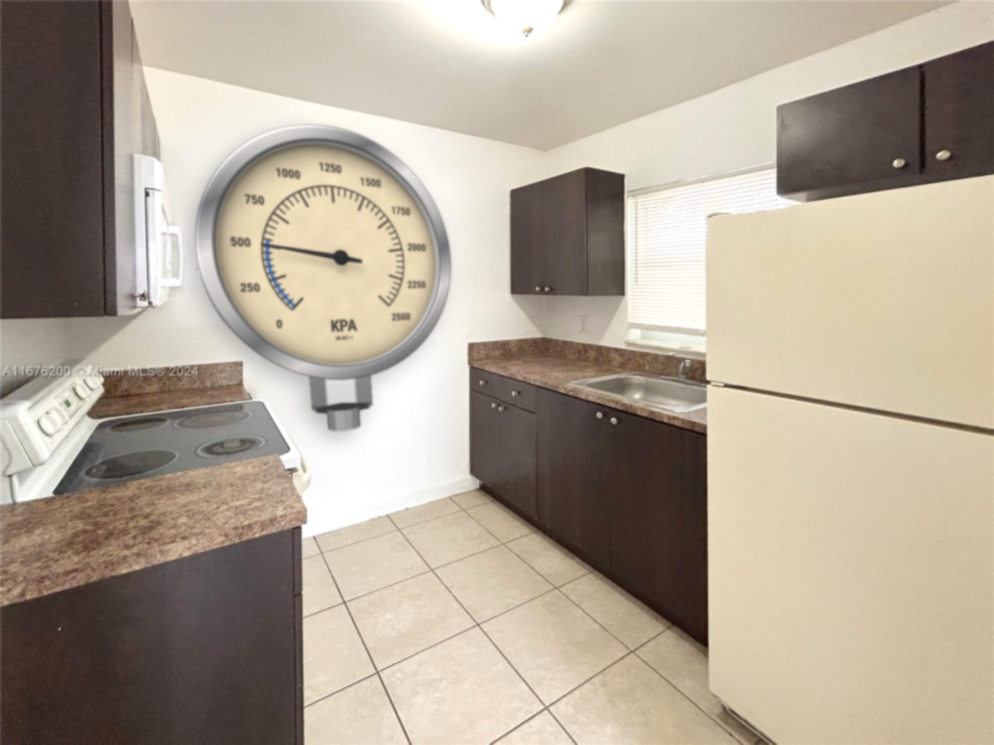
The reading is kPa 500
